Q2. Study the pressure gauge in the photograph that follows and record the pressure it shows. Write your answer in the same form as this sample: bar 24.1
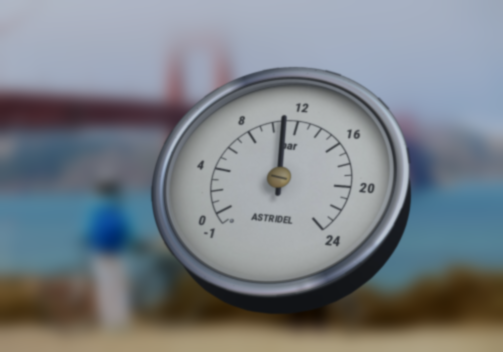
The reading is bar 11
